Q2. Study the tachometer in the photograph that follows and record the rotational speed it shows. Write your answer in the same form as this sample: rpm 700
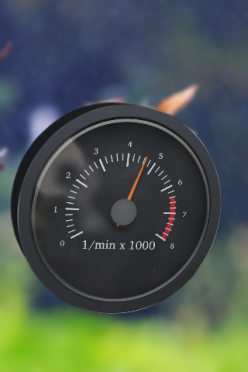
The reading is rpm 4600
